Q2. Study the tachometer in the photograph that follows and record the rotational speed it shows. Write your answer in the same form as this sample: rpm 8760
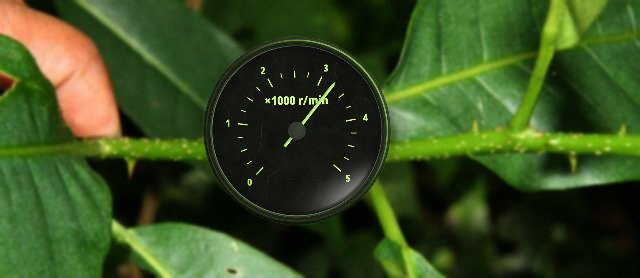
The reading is rpm 3250
